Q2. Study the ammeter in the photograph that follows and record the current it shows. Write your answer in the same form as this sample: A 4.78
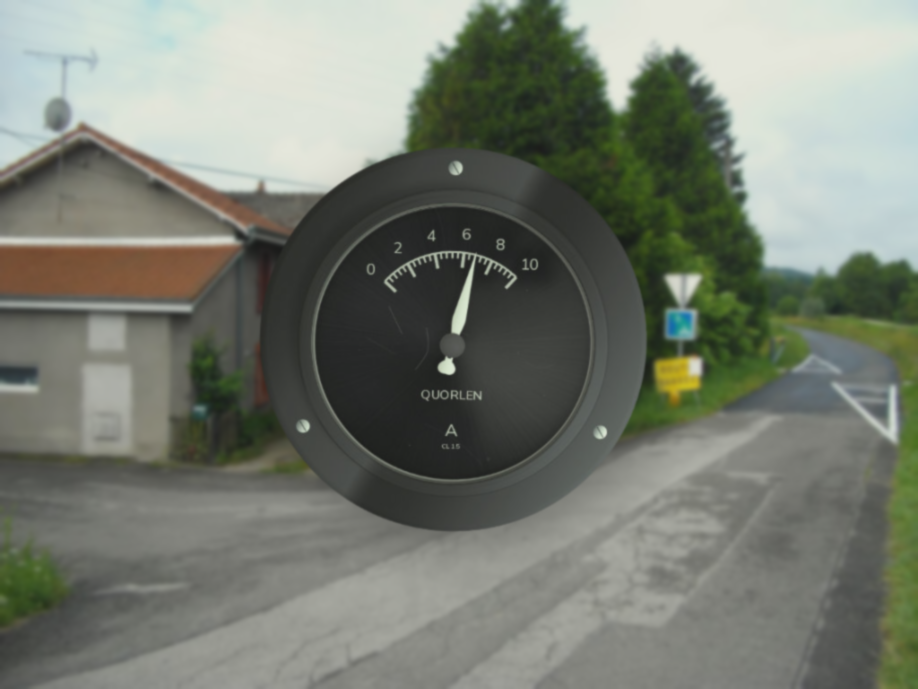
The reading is A 6.8
